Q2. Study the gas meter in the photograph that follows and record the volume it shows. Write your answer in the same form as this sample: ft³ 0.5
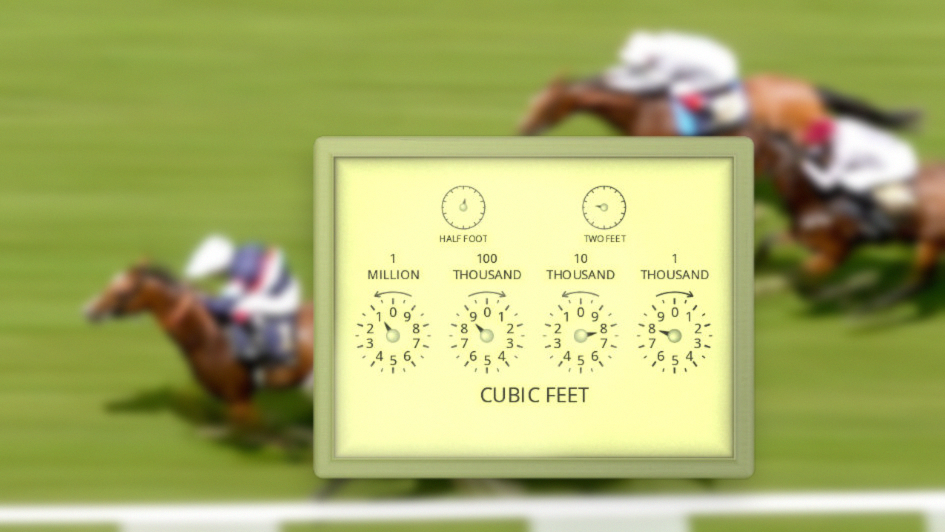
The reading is ft³ 87800
